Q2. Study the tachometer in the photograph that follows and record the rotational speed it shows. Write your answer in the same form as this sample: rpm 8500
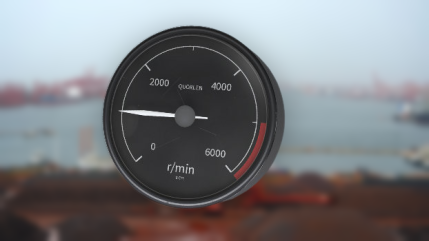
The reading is rpm 1000
